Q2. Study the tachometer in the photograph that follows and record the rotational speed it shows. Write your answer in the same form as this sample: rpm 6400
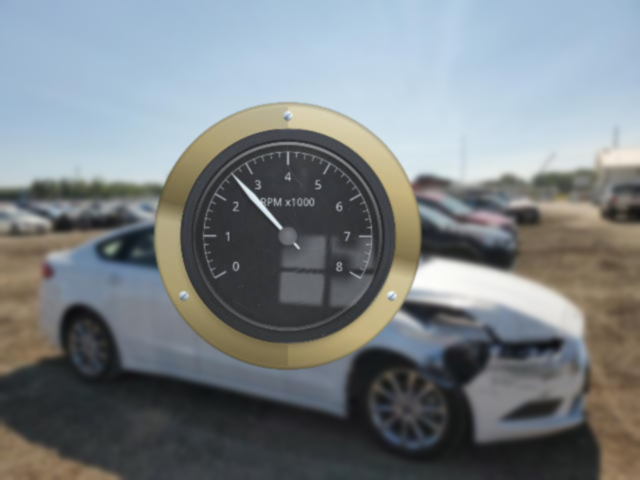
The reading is rpm 2600
